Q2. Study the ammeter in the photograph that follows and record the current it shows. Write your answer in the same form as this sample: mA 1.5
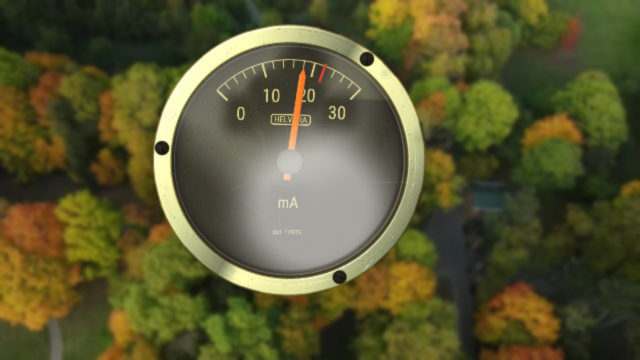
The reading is mA 18
